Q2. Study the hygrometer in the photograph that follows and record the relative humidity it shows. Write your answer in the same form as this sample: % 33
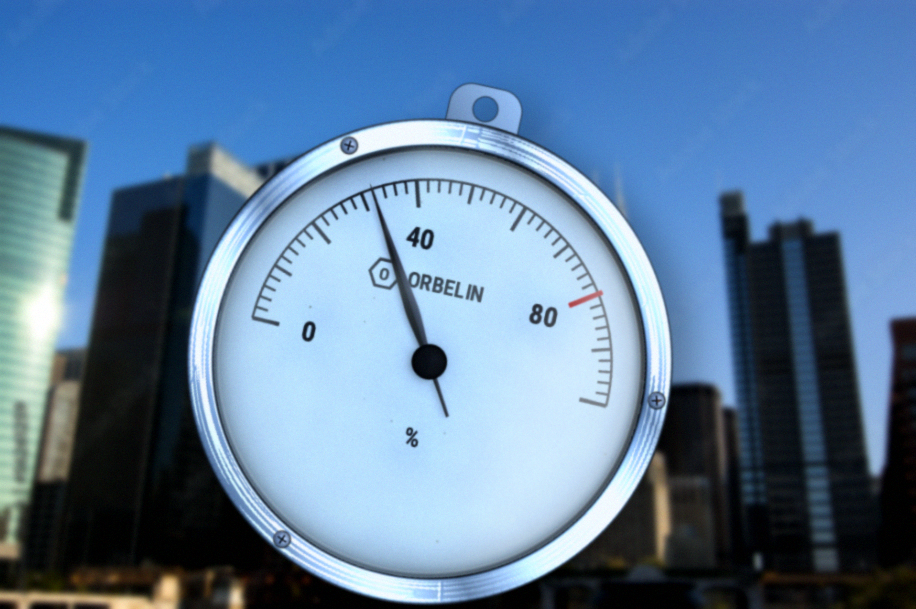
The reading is % 32
